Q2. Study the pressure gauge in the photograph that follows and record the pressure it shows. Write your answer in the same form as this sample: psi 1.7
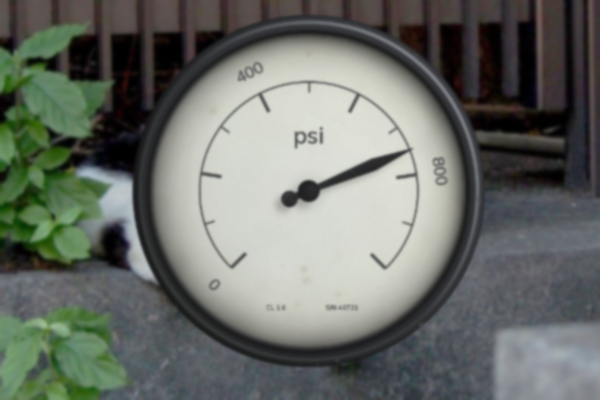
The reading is psi 750
